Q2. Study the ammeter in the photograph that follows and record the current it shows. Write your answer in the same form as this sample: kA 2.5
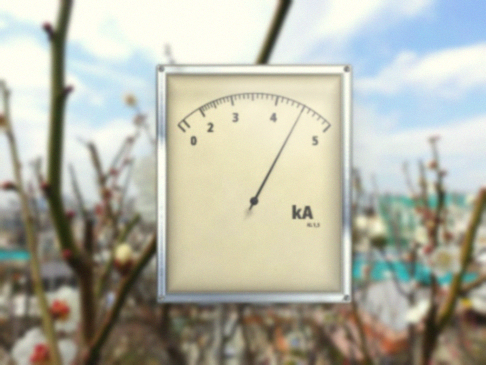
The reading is kA 4.5
